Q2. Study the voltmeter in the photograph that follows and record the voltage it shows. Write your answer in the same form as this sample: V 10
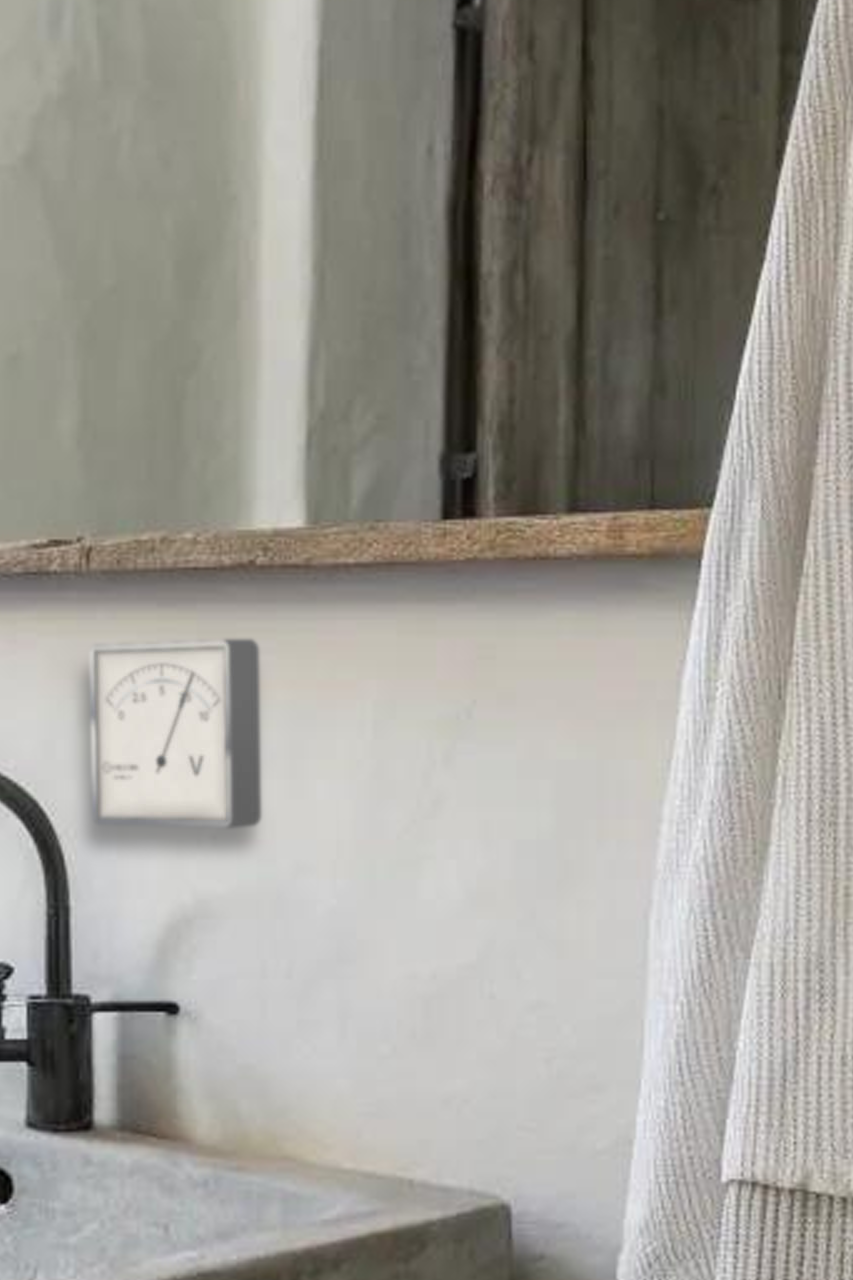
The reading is V 7.5
